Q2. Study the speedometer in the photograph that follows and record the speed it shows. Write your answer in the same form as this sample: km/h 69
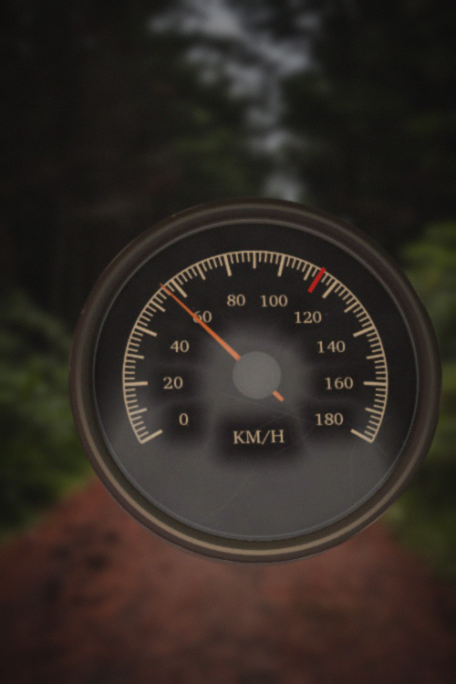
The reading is km/h 56
